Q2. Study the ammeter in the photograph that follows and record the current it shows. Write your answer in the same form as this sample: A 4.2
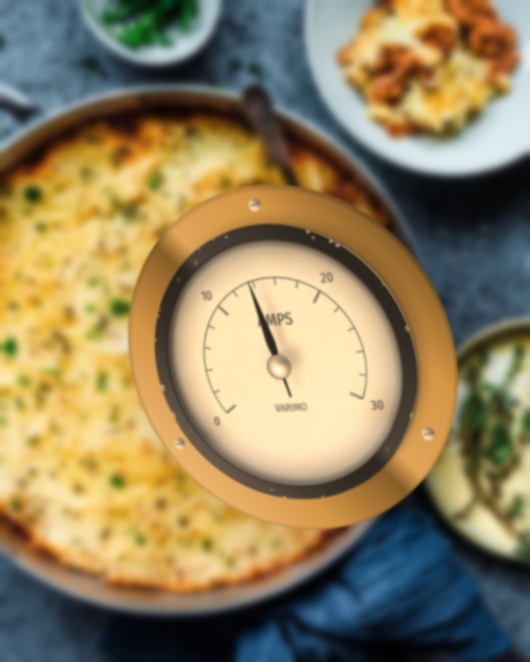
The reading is A 14
